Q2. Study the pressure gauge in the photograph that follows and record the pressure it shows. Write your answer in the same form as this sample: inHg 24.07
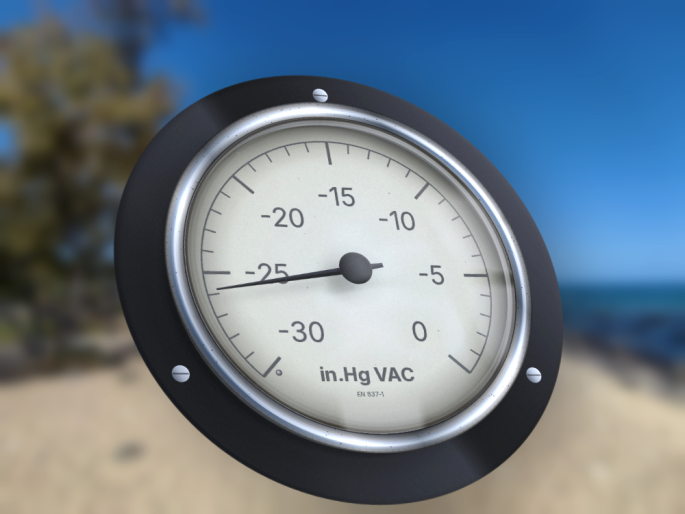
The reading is inHg -26
